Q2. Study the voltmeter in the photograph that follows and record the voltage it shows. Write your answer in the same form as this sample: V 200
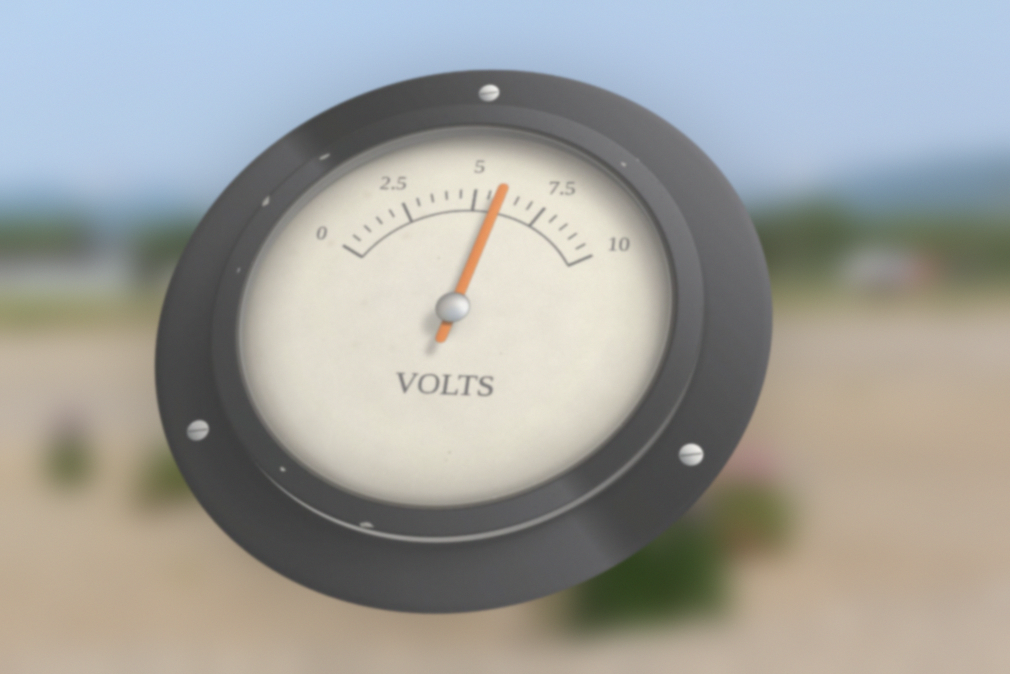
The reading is V 6
